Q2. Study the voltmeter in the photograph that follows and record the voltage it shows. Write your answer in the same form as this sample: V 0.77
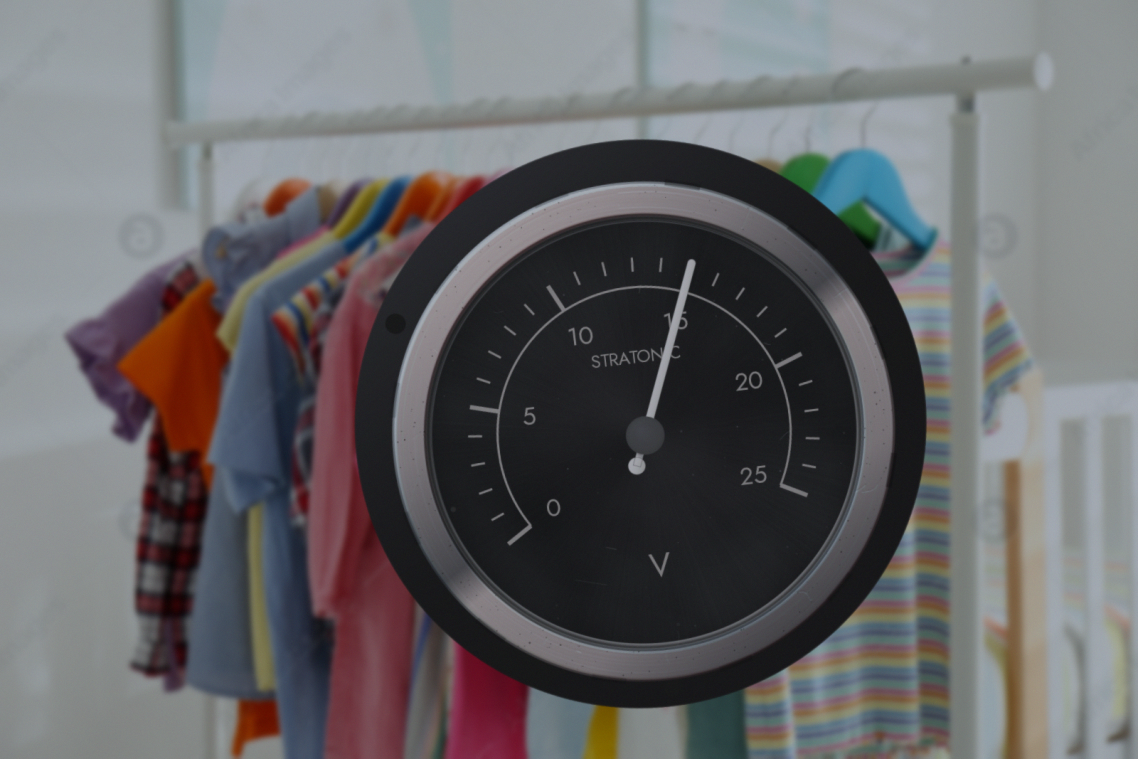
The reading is V 15
